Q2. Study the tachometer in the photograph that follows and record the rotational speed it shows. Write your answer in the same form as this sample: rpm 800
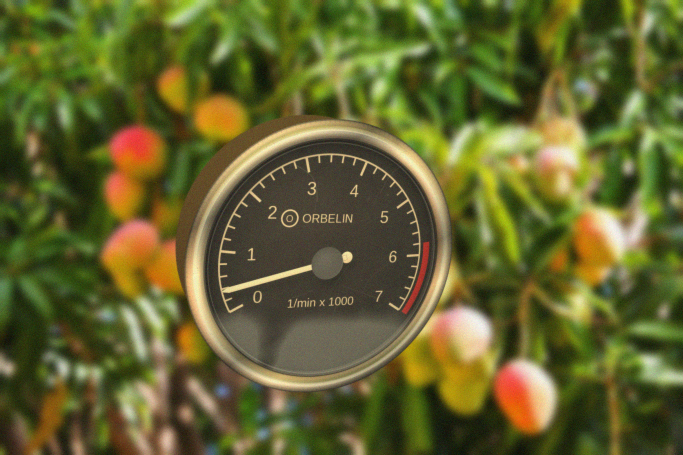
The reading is rpm 400
